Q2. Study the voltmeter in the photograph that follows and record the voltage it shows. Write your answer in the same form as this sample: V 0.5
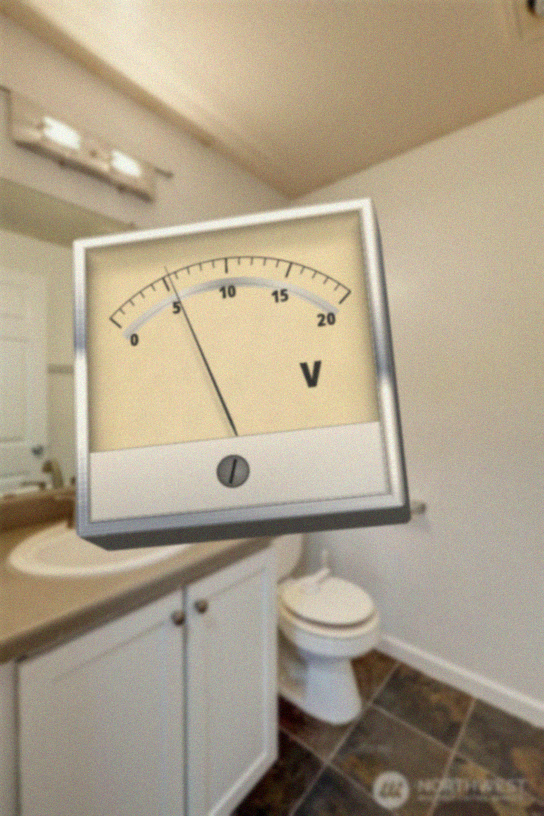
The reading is V 5.5
